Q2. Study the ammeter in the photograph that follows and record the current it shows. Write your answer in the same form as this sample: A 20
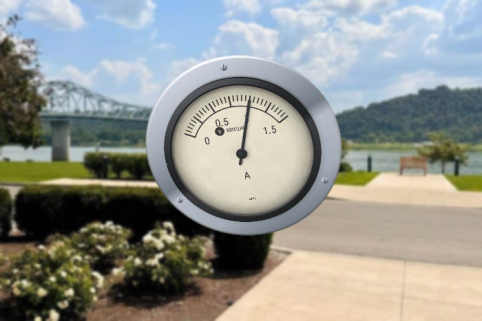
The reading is A 1
